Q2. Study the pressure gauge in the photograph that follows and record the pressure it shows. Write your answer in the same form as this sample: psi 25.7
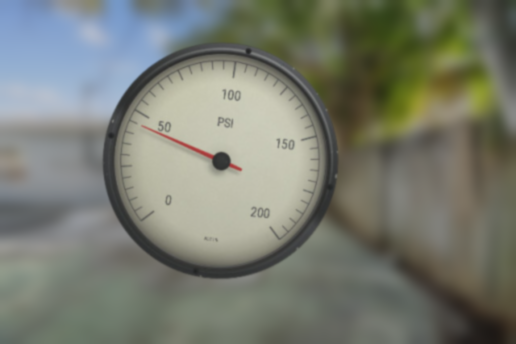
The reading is psi 45
